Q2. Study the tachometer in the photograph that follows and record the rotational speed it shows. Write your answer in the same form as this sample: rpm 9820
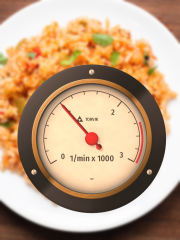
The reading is rpm 1000
